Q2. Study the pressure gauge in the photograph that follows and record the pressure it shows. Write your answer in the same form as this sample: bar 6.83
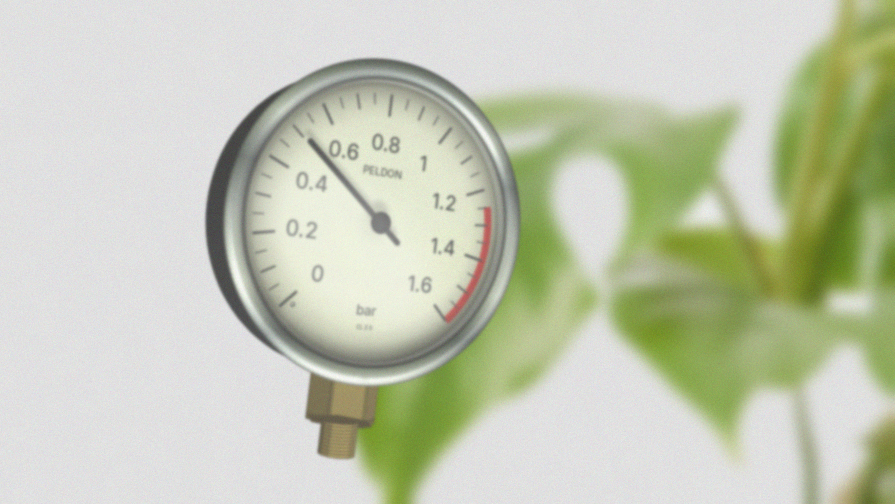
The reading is bar 0.5
